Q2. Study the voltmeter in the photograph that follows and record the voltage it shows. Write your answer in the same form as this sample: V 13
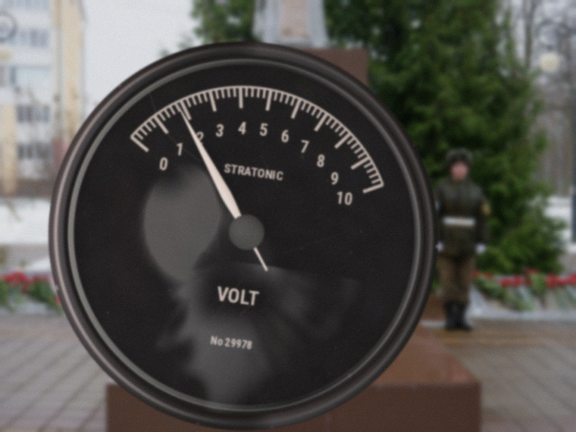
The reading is V 1.8
